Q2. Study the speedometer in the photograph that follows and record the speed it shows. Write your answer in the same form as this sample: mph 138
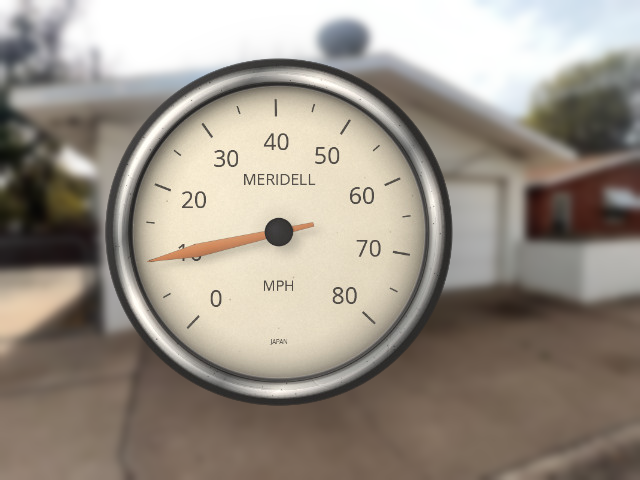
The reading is mph 10
